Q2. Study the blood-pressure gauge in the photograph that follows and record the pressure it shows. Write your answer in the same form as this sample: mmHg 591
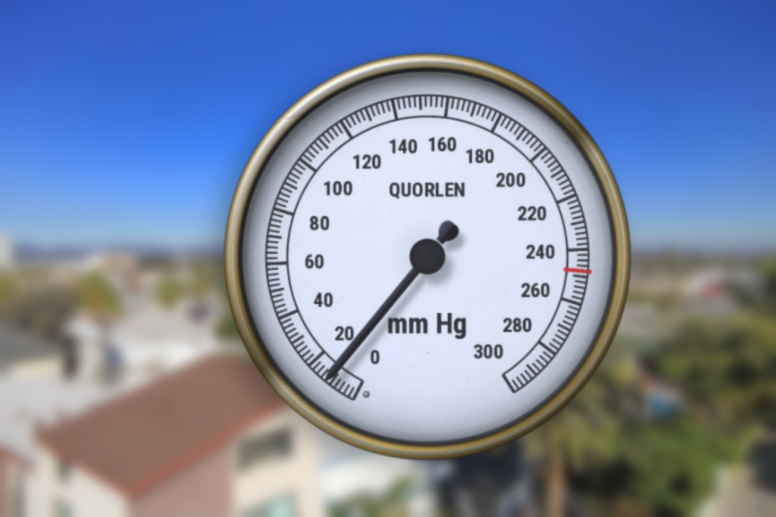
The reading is mmHg 12
